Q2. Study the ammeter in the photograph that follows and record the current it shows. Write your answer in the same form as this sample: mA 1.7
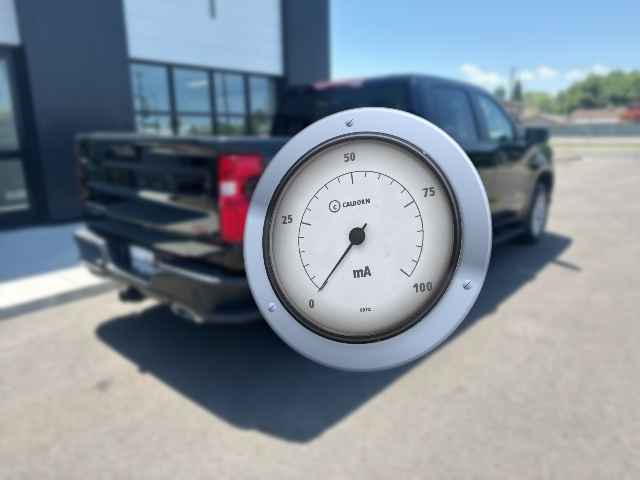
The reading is mA 0
